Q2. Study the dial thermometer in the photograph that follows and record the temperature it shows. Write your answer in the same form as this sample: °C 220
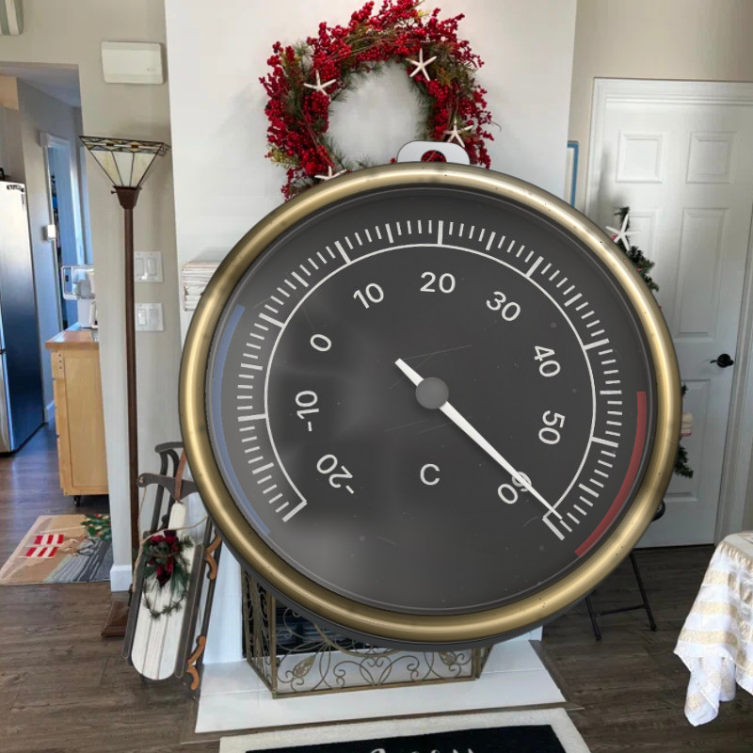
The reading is °C 59
